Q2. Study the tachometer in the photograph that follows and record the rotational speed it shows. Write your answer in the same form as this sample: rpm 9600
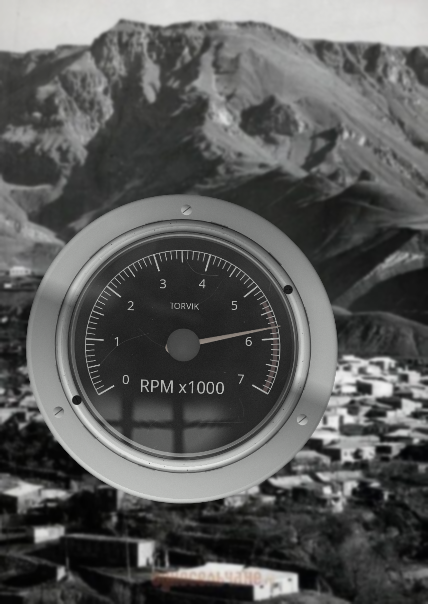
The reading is rpm 5800
